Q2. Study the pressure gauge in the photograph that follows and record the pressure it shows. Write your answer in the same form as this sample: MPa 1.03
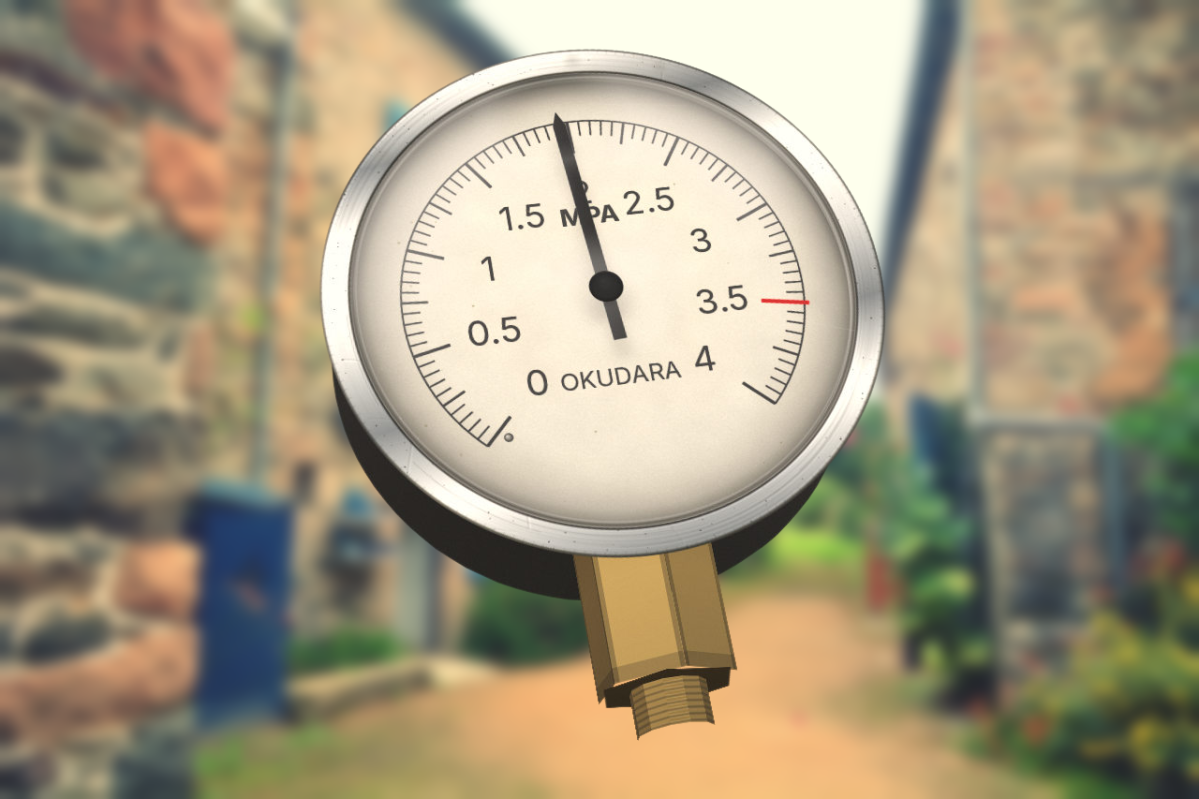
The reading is MPa 1.95
